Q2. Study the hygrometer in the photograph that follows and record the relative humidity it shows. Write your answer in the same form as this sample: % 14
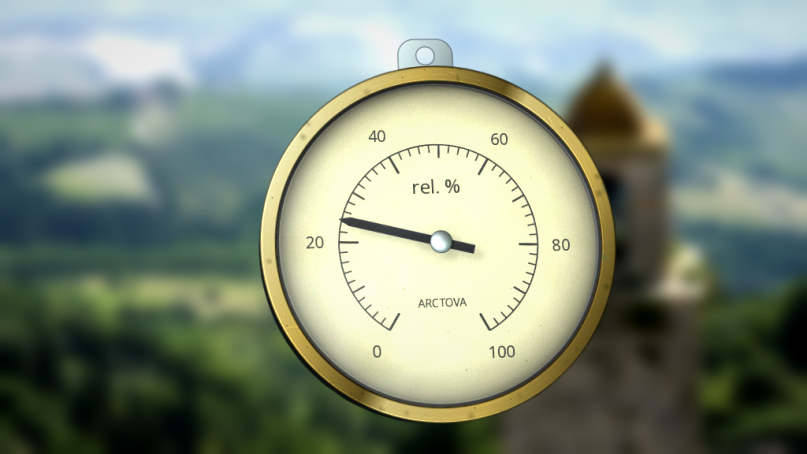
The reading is % 24
